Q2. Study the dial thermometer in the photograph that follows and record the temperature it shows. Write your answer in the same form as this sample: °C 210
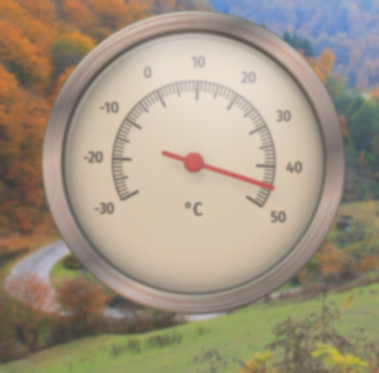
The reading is °C 45
